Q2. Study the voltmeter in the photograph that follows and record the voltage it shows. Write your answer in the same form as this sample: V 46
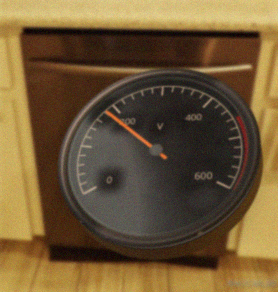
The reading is V 180
